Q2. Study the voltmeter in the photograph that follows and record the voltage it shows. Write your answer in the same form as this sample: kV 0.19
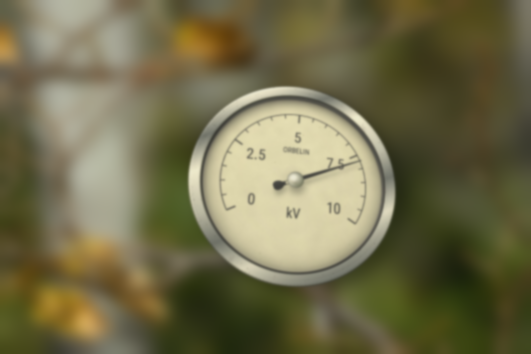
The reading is kV 7.75
